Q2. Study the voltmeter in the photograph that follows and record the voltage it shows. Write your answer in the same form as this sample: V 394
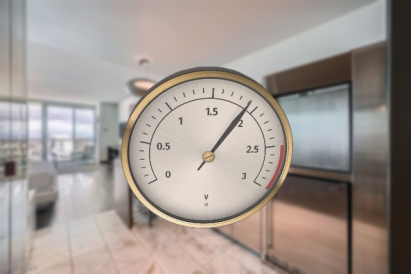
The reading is V 1.9
